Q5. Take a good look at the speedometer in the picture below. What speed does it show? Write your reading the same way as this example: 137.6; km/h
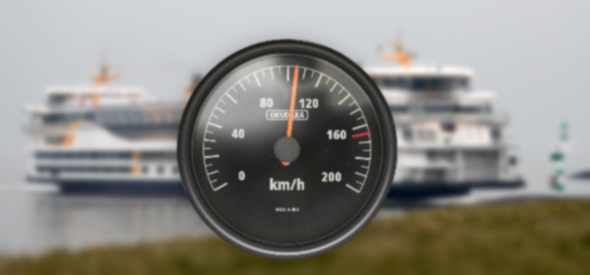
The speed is 105; km/h
